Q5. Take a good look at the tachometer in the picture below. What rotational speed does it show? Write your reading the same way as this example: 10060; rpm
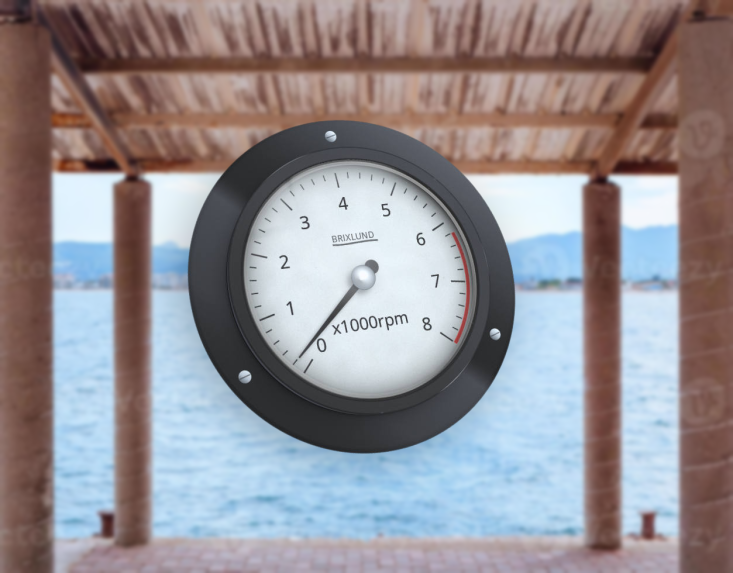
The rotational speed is 200; rpm
